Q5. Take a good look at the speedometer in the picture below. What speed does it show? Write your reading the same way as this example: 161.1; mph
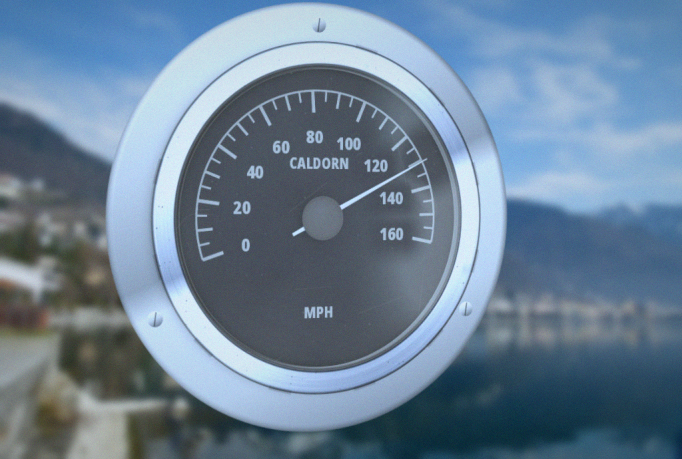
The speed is 130; mph
